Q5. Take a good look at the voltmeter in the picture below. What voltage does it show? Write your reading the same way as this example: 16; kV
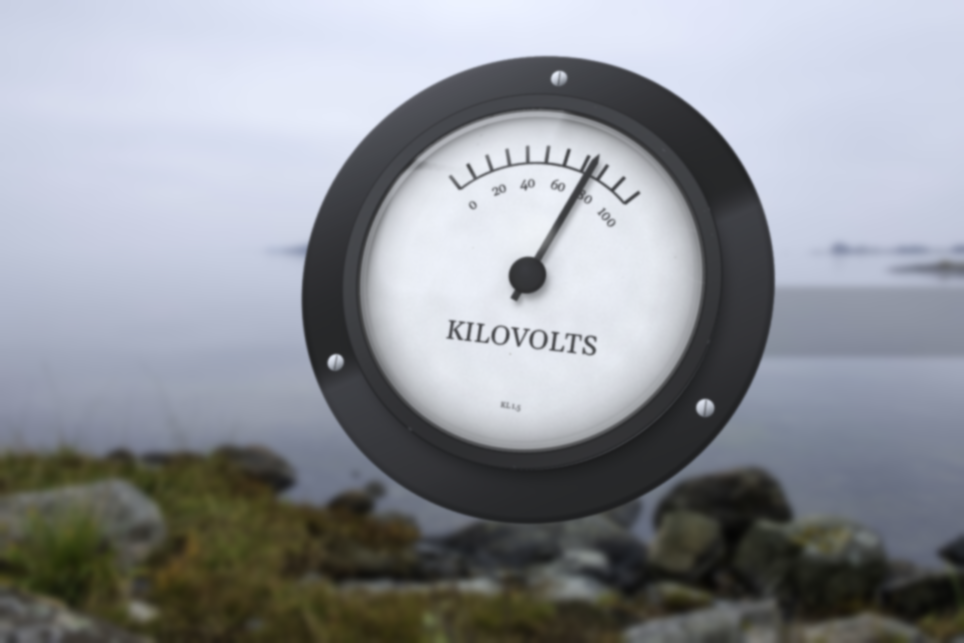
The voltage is 75; kV
